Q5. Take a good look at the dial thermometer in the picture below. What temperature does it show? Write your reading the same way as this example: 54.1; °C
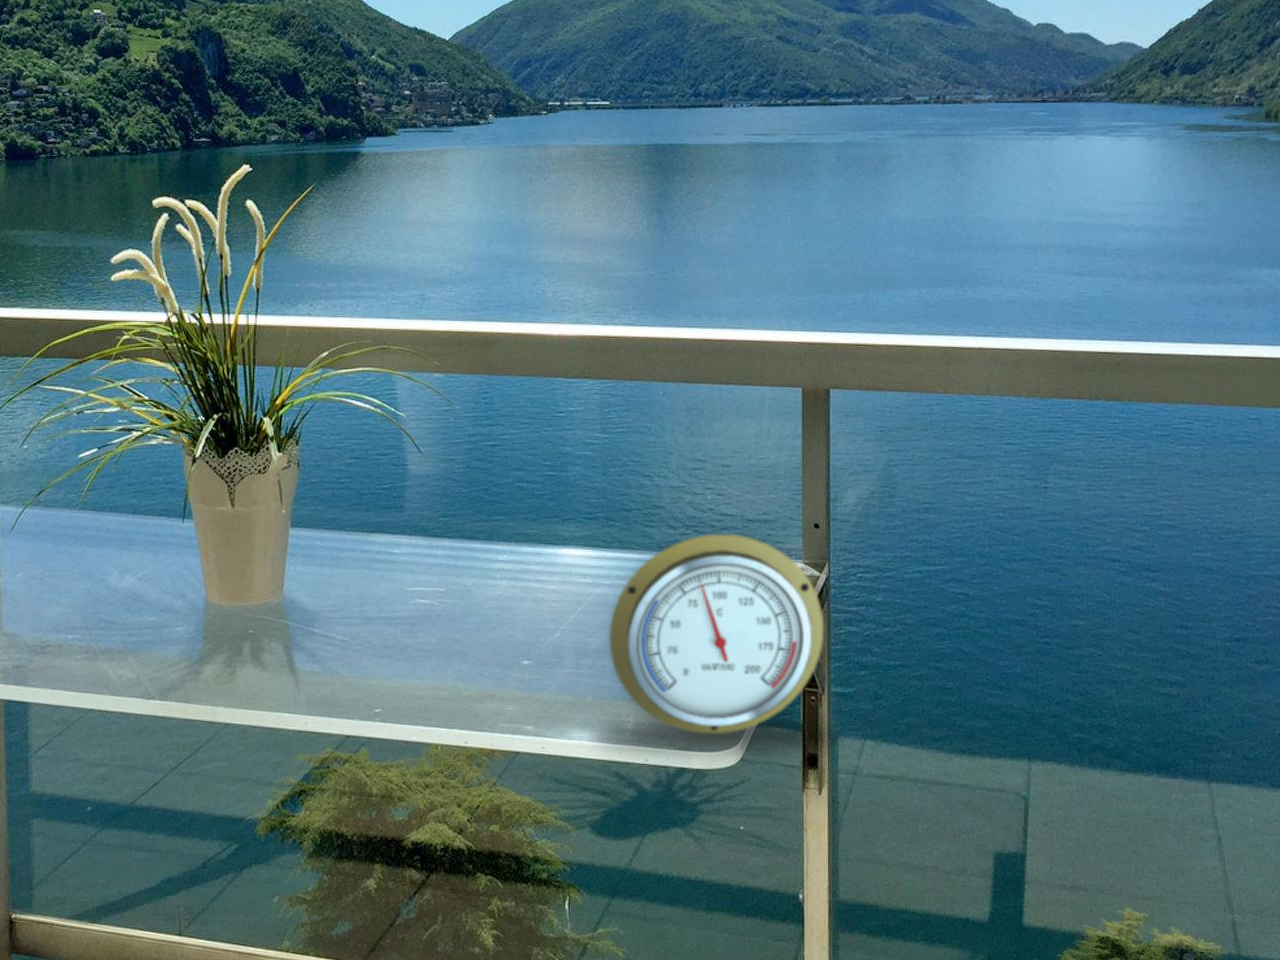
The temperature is 87.5; °C
